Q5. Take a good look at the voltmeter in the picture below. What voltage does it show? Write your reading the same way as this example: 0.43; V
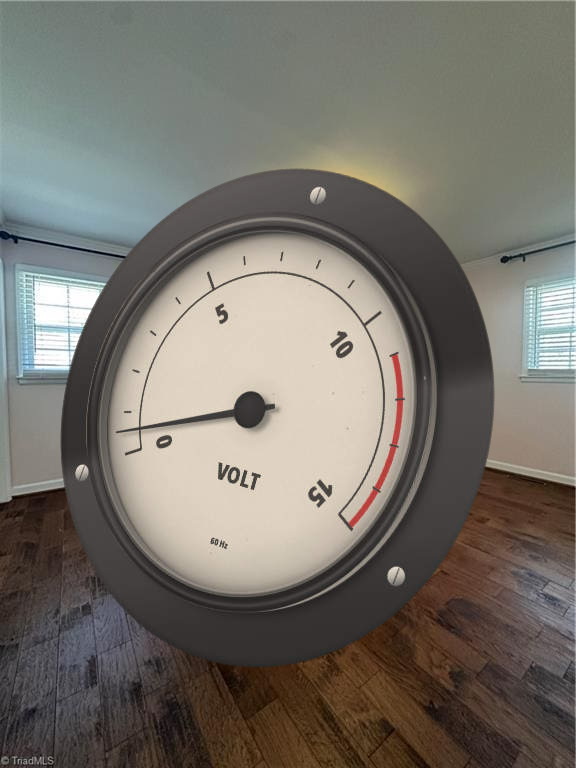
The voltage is 0.5; V
